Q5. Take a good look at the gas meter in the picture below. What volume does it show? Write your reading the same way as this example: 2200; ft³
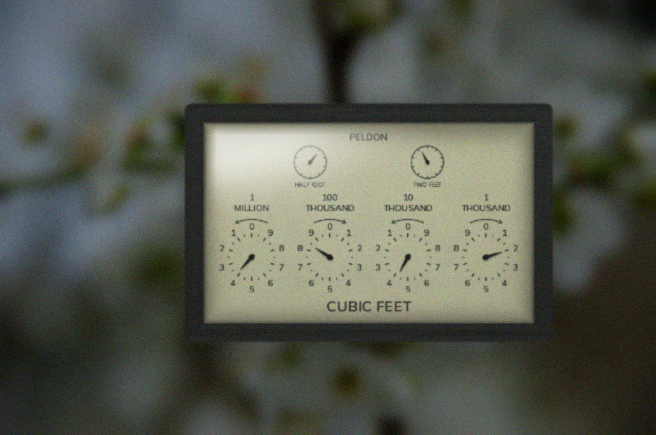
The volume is 384200; ft³
